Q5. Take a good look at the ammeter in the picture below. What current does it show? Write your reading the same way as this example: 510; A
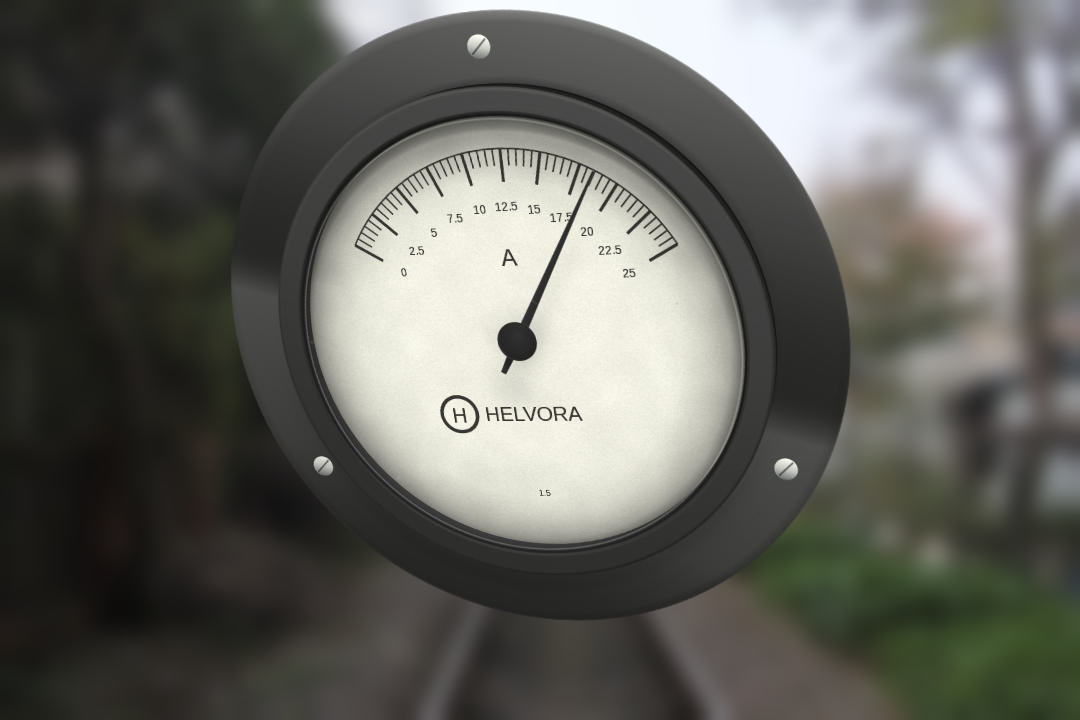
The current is 18.5; A
